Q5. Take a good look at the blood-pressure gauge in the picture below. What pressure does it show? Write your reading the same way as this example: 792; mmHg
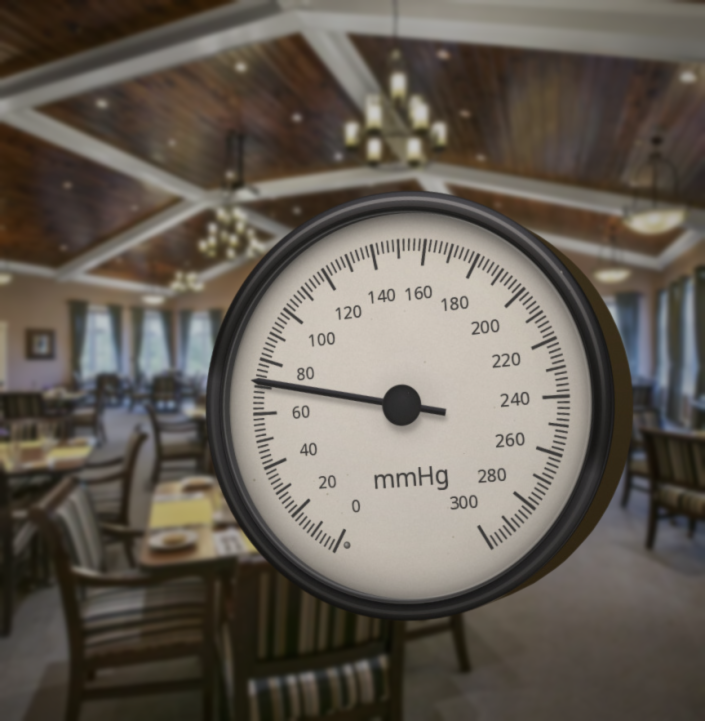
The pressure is 72; mmHg
